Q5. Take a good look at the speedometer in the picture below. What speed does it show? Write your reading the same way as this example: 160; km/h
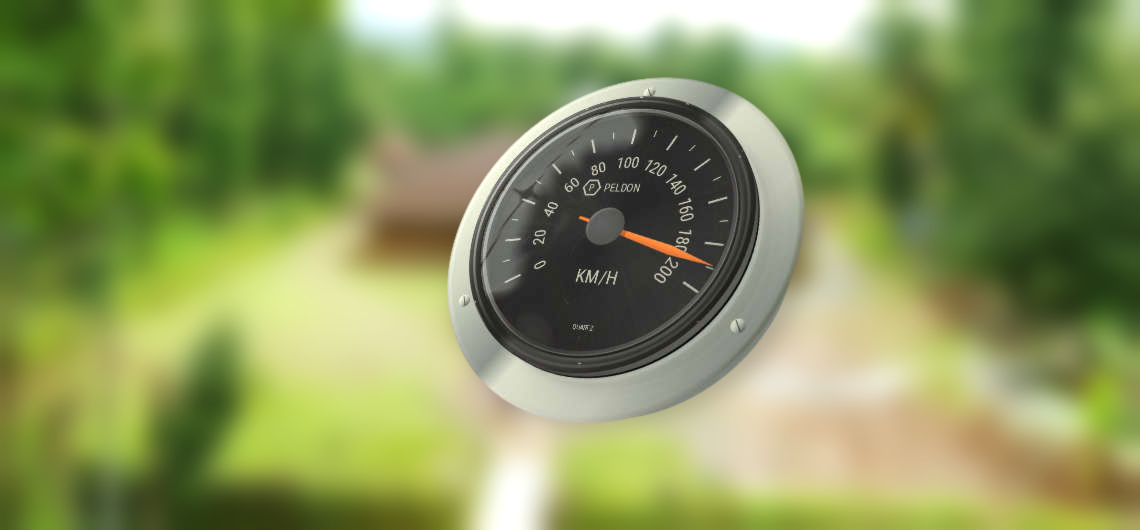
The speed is 190; km/h
